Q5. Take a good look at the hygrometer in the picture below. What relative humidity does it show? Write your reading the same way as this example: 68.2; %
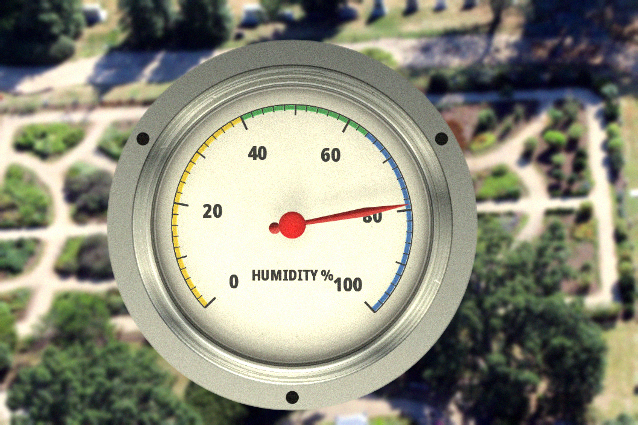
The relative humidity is 79; %
